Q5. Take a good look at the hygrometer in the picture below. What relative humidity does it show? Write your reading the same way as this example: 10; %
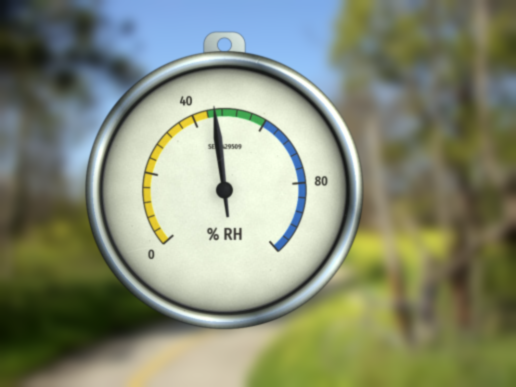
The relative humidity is 46; %
